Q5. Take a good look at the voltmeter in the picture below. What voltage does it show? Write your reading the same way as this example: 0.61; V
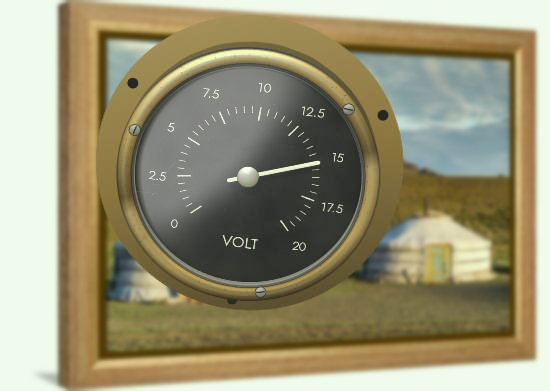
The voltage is 15; V
